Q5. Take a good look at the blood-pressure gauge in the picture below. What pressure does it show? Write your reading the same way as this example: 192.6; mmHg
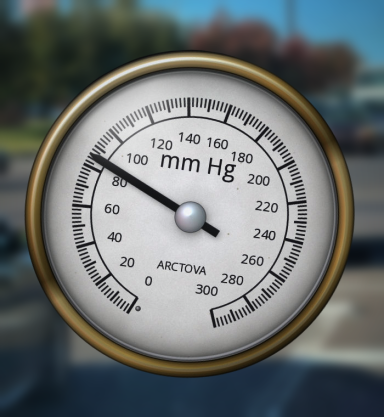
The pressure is 86; mmHg
